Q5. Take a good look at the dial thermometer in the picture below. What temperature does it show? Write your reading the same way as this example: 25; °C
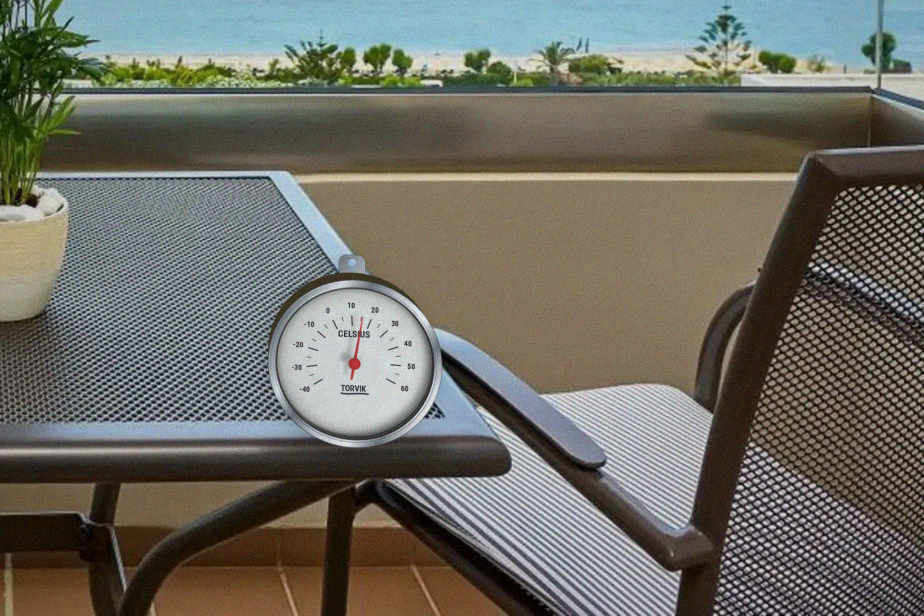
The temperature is 15; °C
